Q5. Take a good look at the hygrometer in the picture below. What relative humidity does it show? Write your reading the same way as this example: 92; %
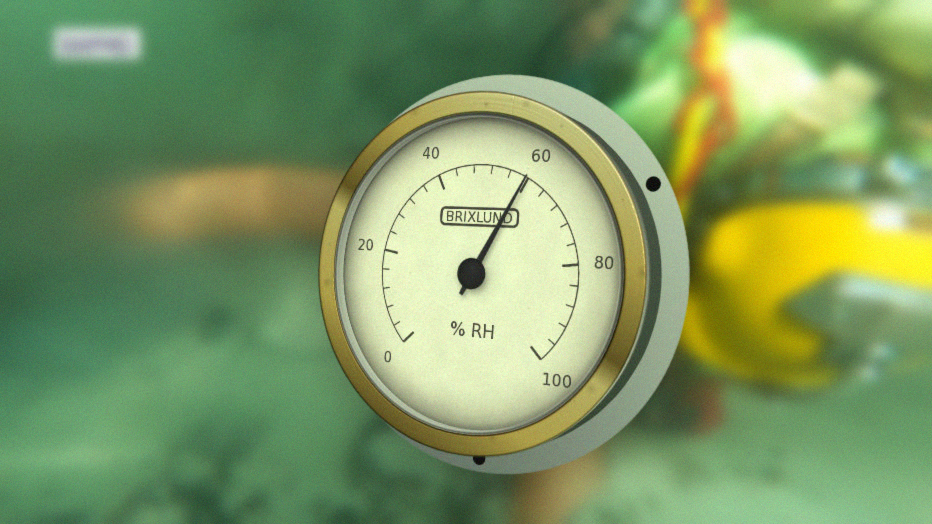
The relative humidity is 60; %
